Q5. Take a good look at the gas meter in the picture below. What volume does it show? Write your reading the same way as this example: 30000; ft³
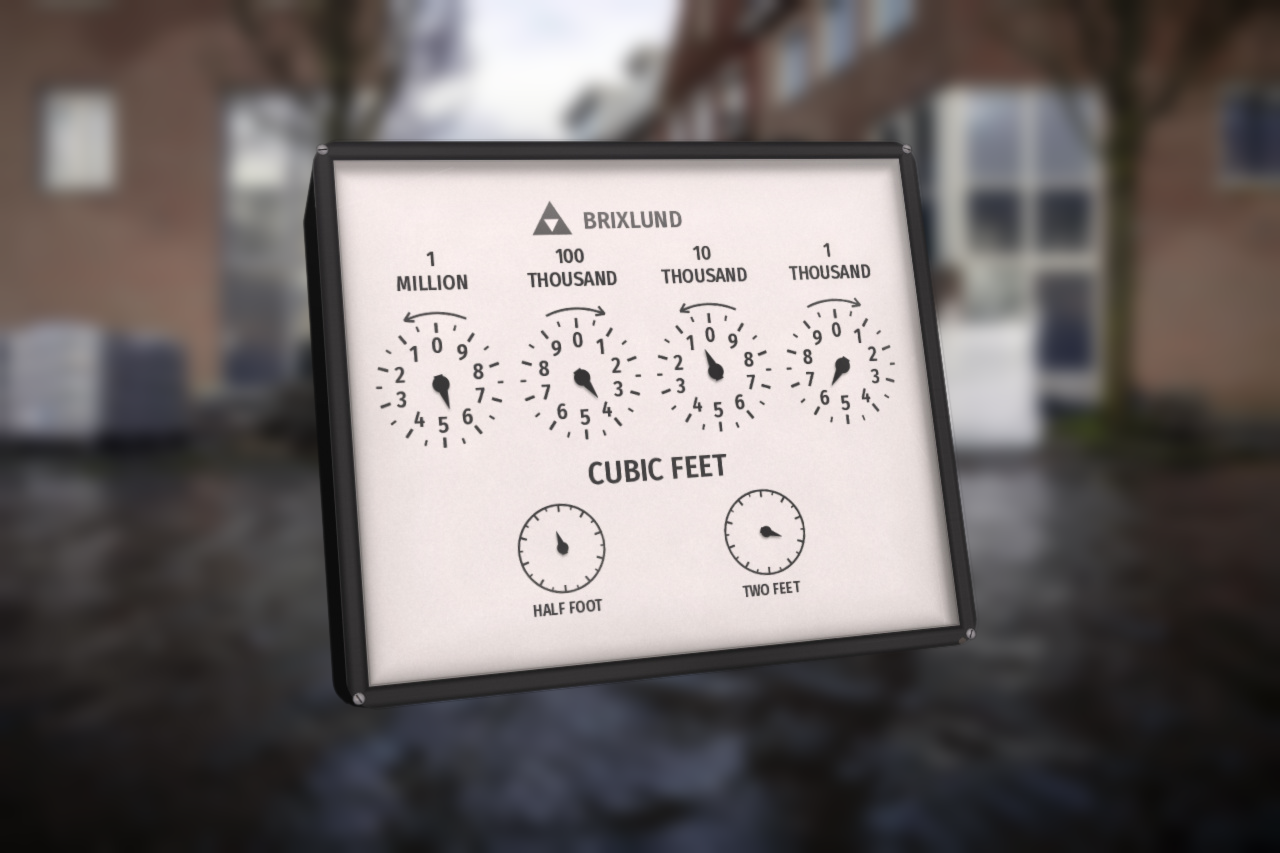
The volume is 540600; ft³
